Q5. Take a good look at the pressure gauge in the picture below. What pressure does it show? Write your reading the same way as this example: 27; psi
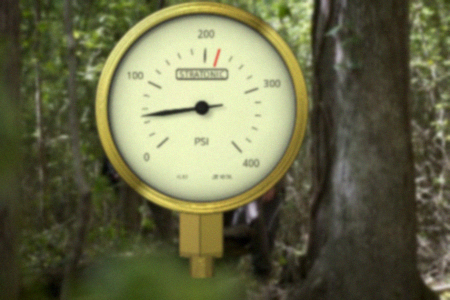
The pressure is 50; psi
